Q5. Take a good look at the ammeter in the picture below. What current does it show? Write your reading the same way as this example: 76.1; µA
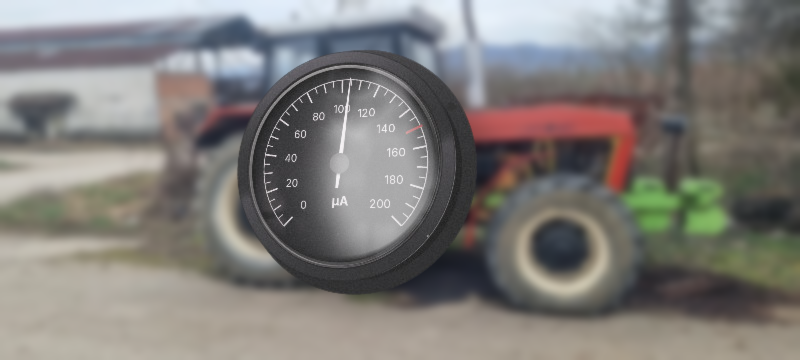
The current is 105; µA
